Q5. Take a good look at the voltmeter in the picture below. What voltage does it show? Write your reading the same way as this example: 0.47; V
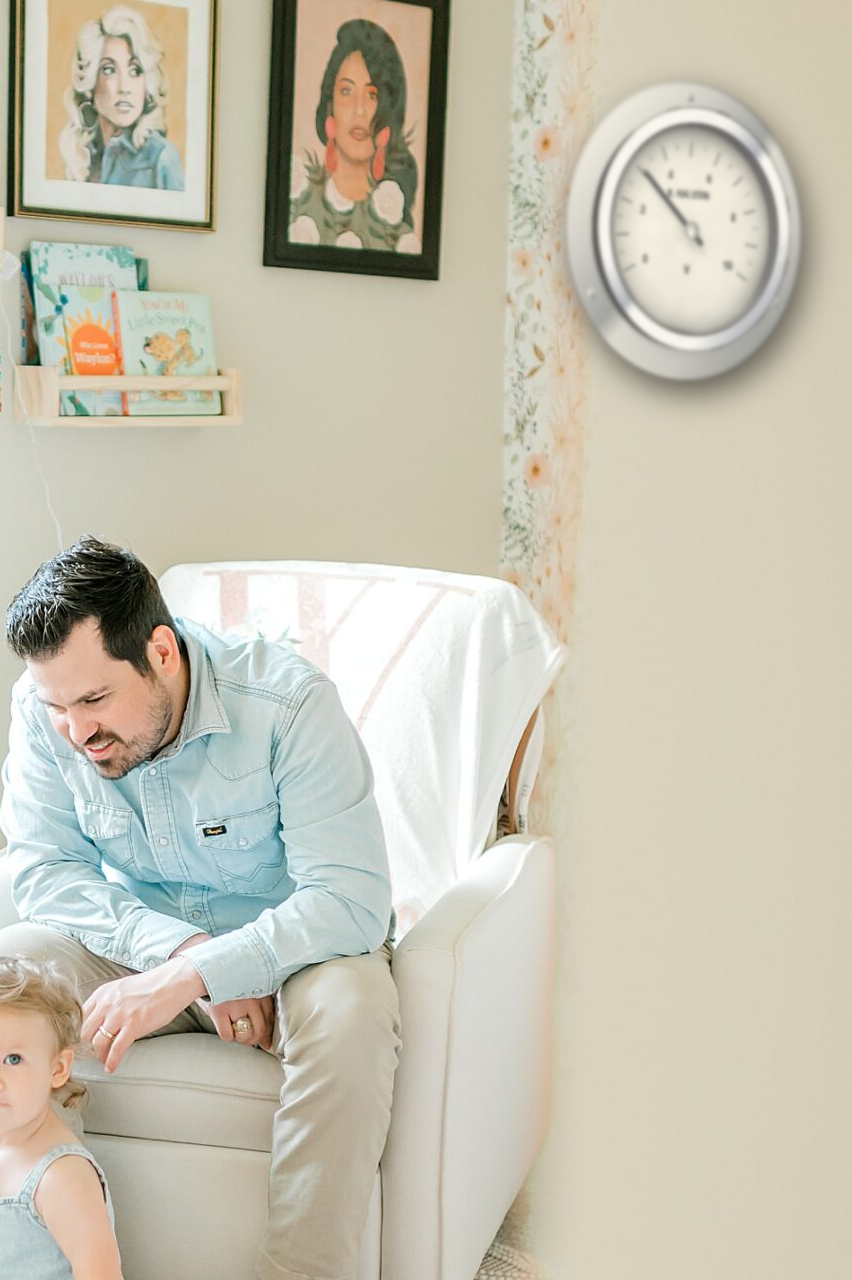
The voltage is 3; V
